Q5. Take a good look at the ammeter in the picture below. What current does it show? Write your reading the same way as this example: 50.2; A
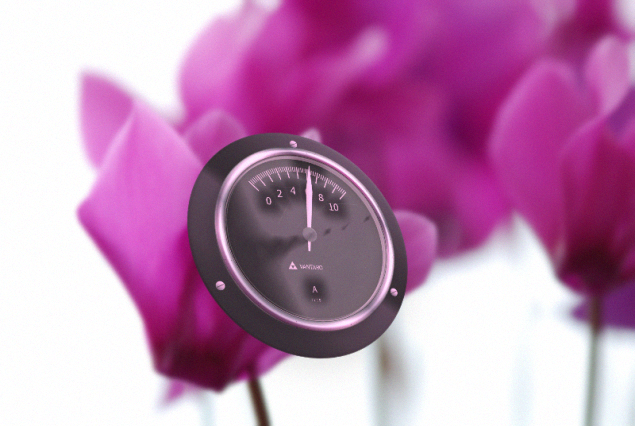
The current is 6; A
